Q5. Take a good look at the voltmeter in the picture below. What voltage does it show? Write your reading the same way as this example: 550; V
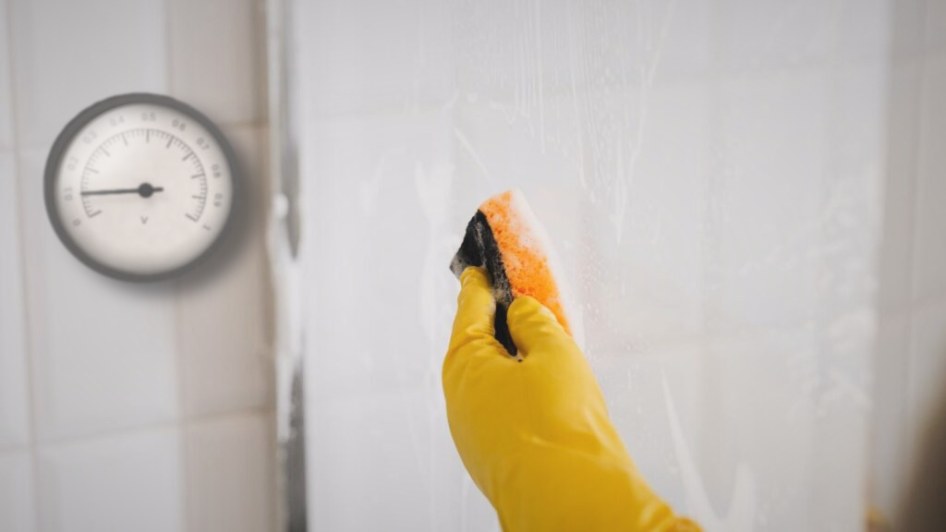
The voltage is 0.1; V
